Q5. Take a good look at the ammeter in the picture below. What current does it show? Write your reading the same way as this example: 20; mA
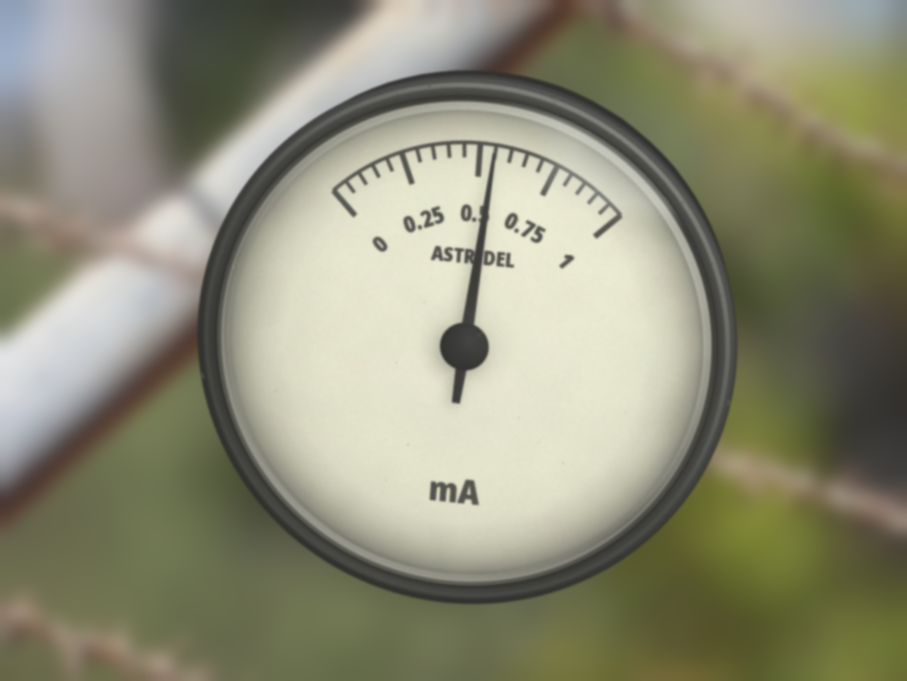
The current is 0.55; mA
